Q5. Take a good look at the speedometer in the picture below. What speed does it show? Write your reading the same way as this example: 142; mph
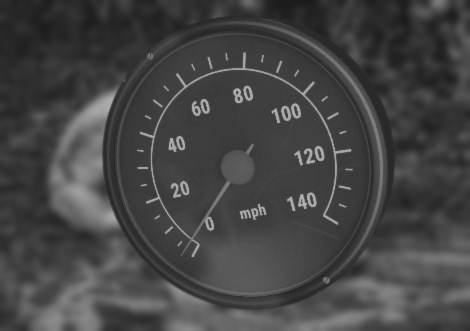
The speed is 2.5; mph
